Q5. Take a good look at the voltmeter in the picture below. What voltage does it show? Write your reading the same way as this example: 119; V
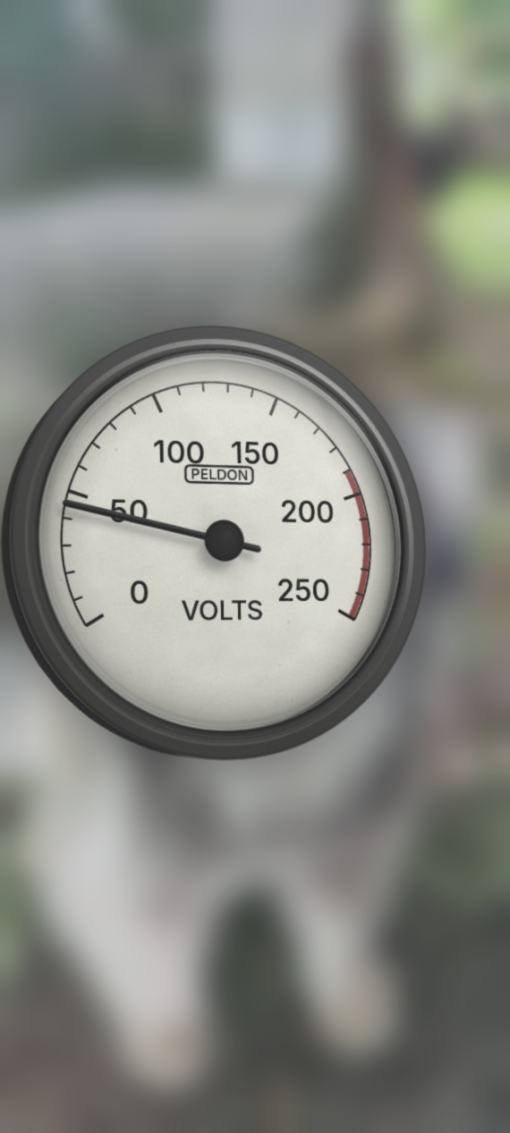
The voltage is 45; V
